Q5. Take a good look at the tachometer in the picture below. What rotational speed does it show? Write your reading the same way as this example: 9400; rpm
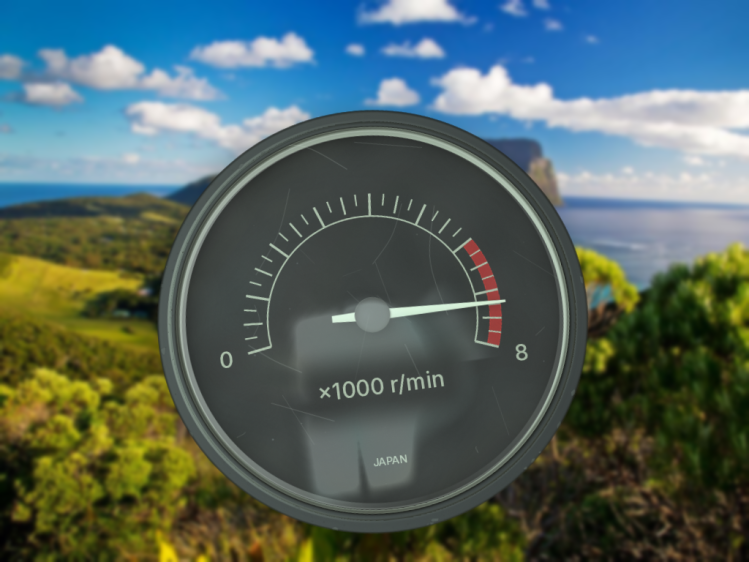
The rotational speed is 7250; rpm
